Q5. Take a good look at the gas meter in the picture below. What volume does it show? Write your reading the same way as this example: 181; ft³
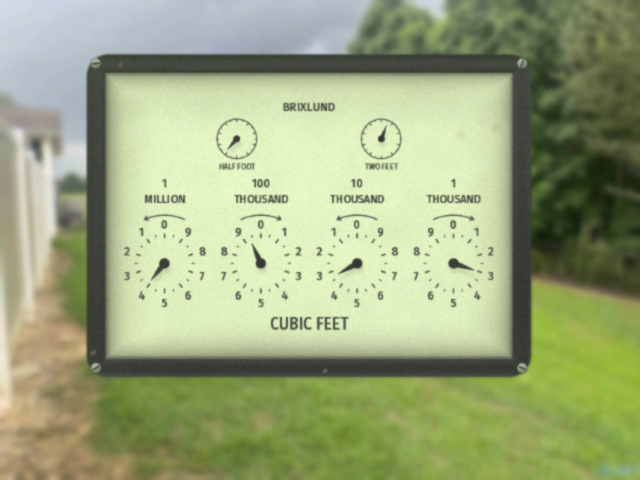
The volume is 393300; ft³
